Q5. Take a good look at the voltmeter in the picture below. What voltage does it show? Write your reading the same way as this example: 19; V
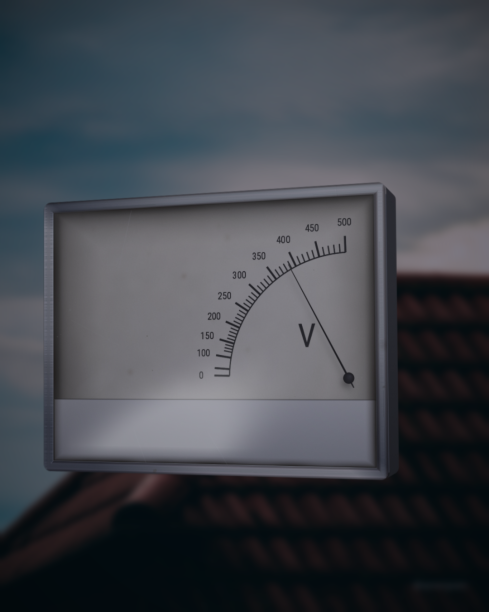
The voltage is 390; V
